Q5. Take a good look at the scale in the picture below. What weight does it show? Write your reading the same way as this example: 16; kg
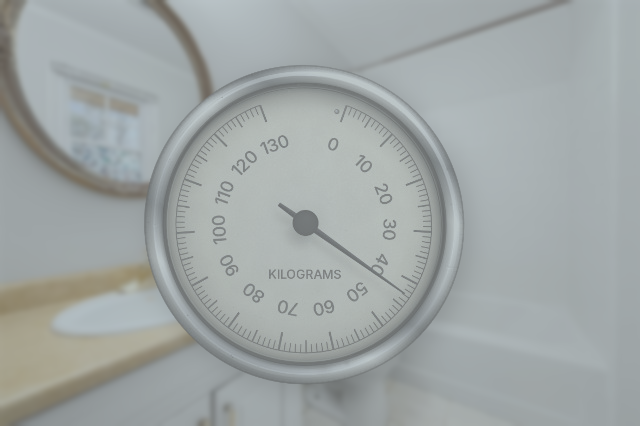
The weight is 43; kg
